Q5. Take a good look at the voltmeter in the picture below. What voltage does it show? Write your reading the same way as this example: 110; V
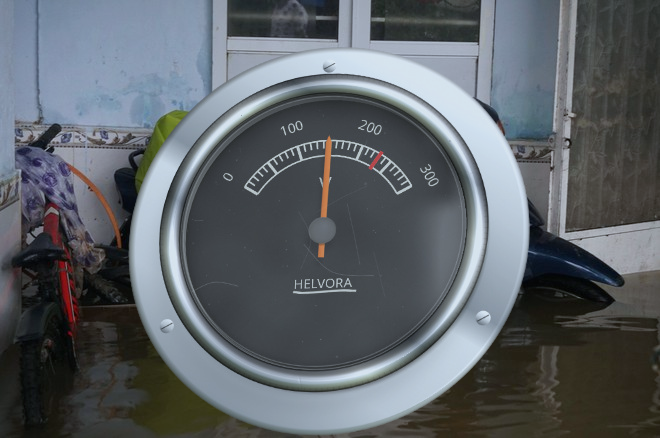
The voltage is 150; V
